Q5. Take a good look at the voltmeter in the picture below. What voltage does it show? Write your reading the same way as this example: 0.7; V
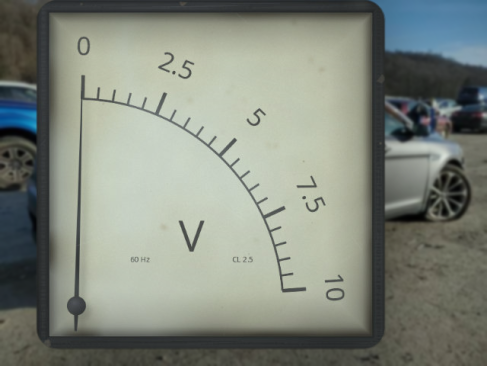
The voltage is 0; V
